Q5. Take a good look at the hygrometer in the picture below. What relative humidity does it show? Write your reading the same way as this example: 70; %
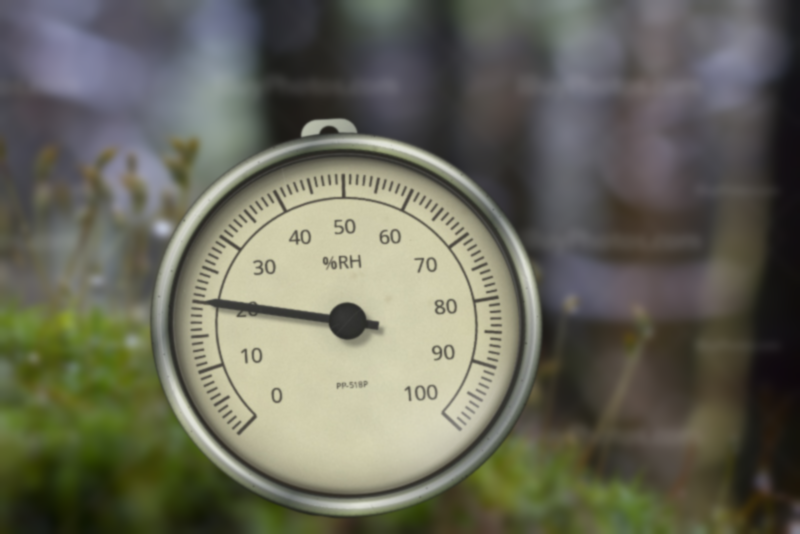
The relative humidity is 20; %
